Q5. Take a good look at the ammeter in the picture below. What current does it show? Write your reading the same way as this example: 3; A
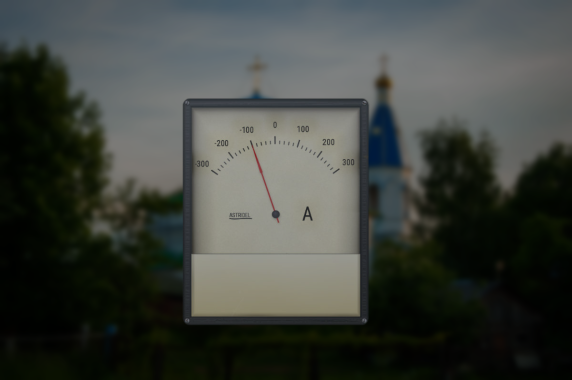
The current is -100; A
